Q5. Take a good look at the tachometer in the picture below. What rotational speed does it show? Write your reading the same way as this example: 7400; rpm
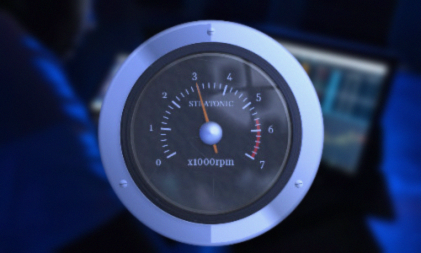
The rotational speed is 3000; rpm
